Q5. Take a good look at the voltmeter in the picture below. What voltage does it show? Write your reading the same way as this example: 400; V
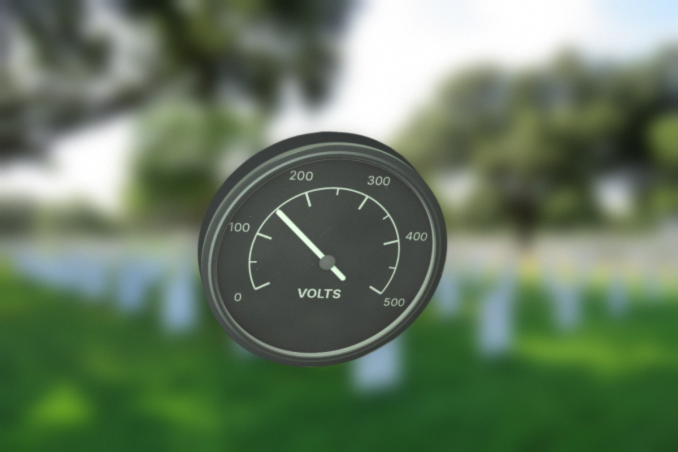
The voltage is 150; V
